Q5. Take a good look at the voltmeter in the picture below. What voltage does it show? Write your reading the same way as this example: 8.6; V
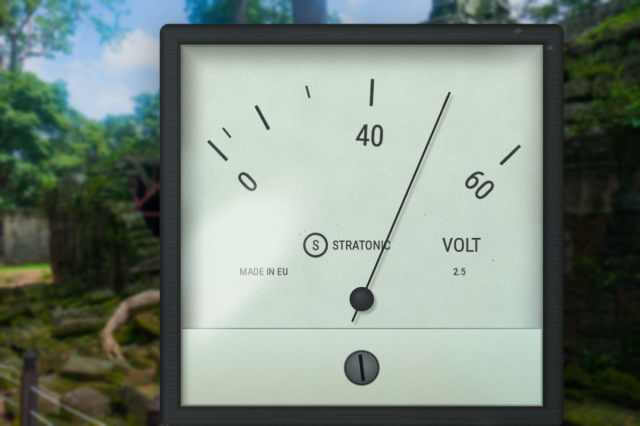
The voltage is 50; V
